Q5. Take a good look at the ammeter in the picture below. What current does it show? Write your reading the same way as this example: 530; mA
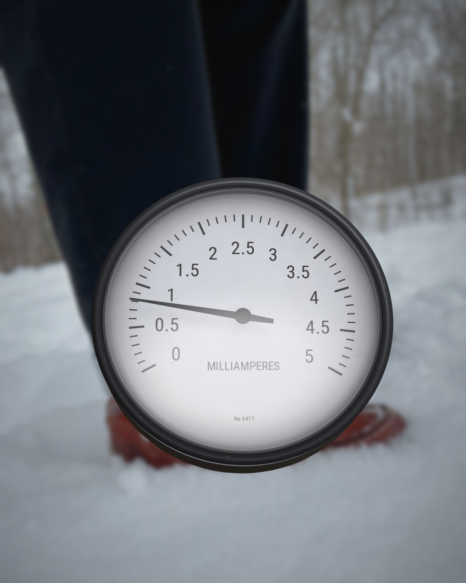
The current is 0.8; mA
